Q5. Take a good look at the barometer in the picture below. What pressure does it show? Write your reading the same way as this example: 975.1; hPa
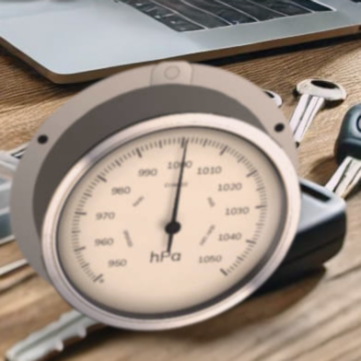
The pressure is 1000; hPa
